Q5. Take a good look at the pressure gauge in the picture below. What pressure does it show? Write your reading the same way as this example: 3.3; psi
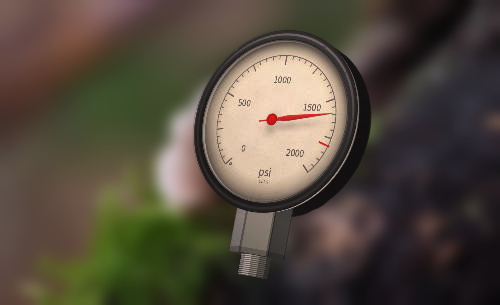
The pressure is 1600; psi
